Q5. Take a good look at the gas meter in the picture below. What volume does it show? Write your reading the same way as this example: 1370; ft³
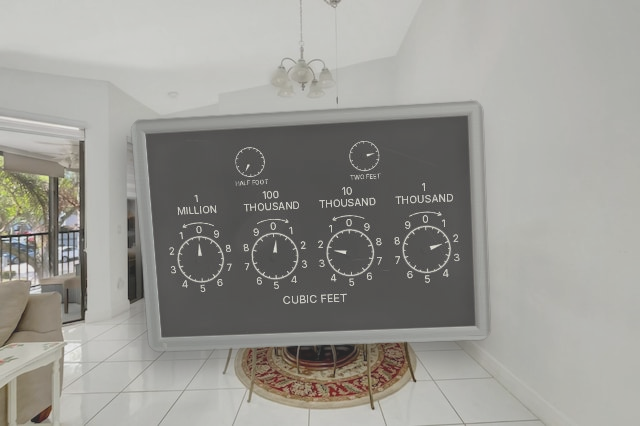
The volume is 2200; ft³
